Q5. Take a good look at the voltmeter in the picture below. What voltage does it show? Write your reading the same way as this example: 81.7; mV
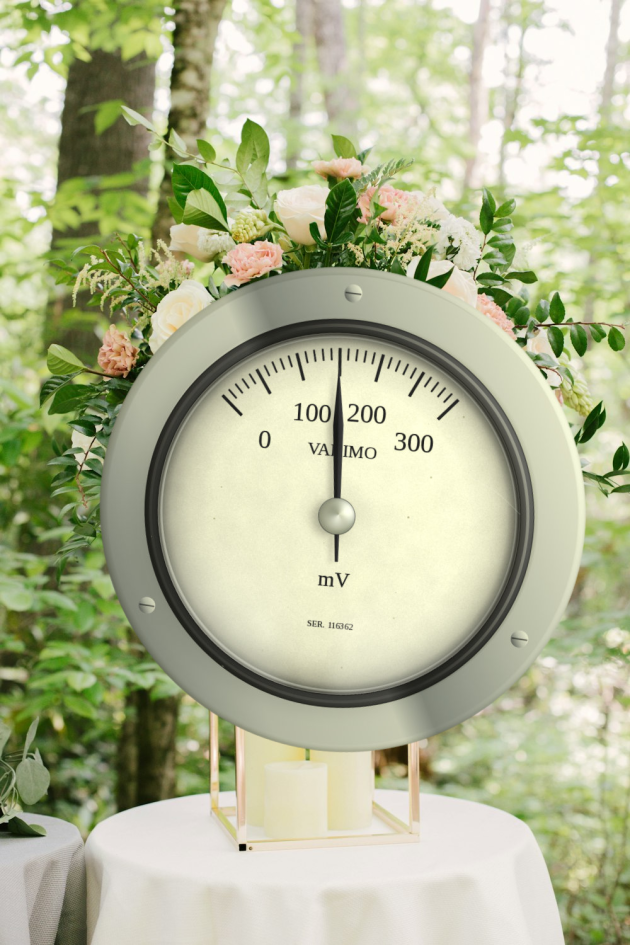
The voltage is 150; mV
